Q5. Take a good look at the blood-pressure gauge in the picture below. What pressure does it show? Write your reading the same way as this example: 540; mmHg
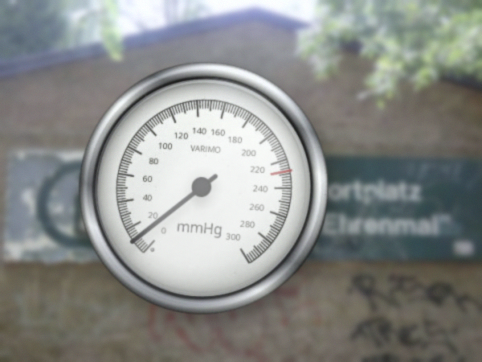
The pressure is 10; mmHg
